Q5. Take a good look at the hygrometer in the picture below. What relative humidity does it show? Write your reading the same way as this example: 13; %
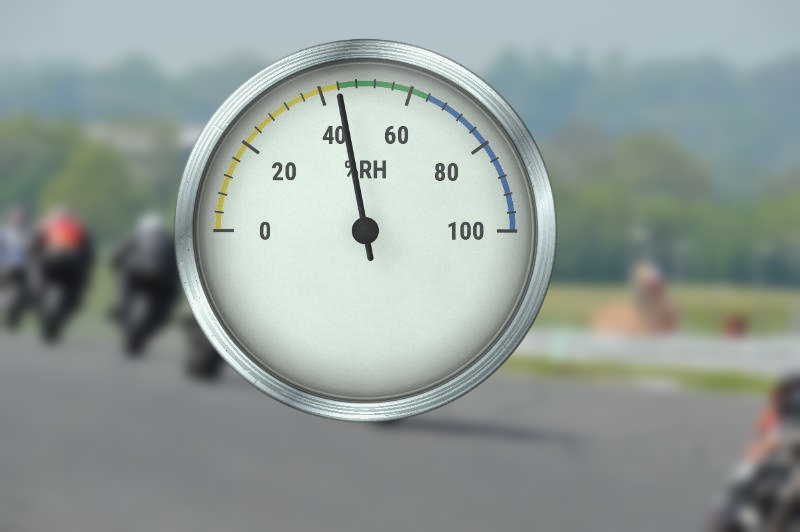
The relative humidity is 44; %
